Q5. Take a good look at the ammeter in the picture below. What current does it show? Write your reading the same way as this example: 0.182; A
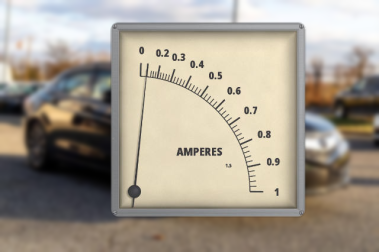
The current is 0.1; A
